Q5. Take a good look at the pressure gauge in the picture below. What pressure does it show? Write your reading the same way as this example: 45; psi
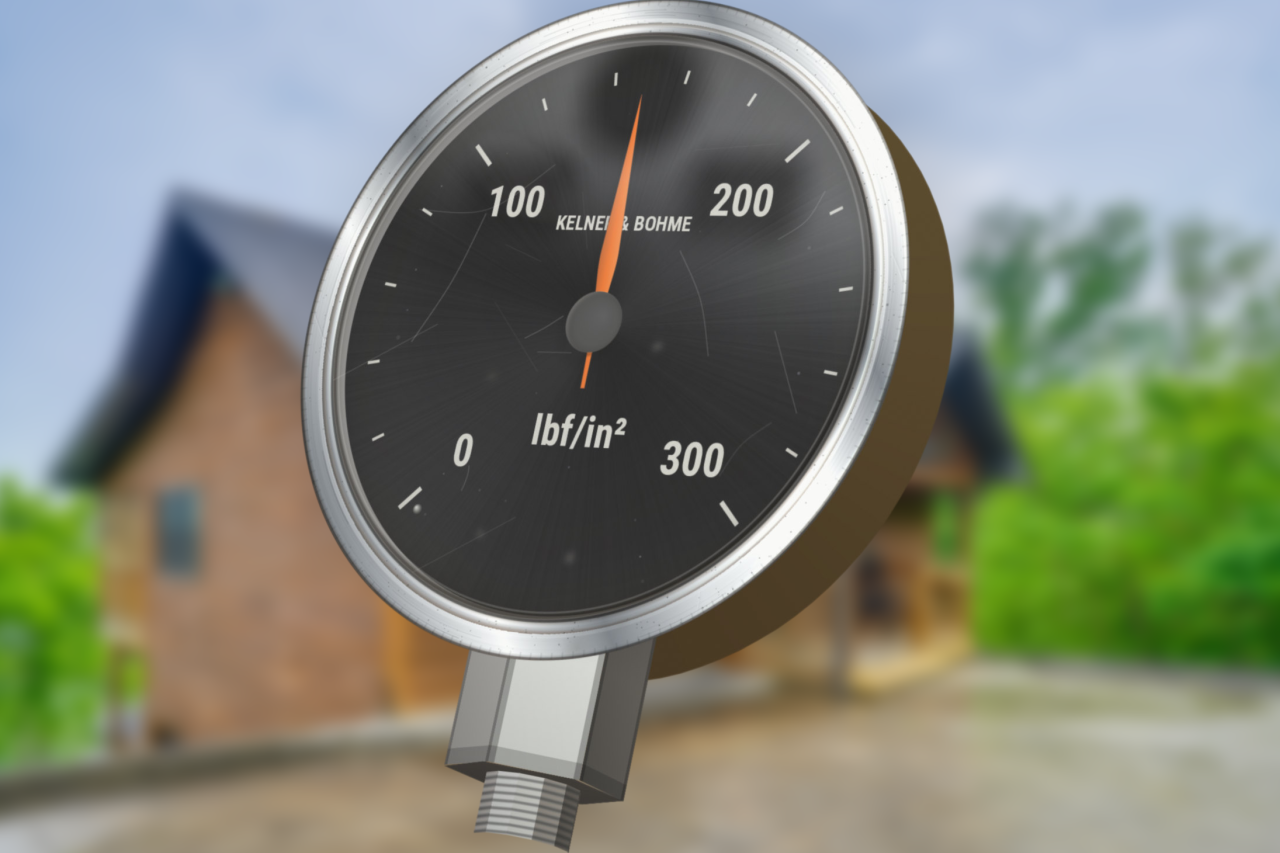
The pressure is 150; psi
